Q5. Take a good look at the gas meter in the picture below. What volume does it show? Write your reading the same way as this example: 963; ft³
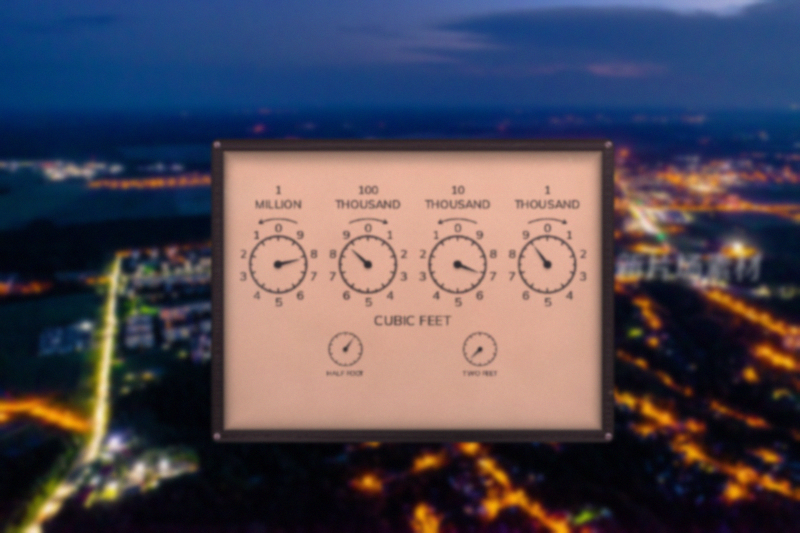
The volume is 786900; ft³
